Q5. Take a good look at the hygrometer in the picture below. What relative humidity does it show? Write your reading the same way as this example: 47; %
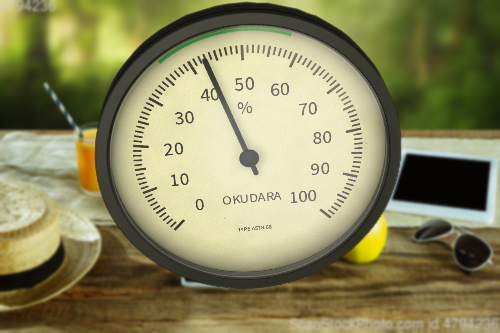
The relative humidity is 43; %
